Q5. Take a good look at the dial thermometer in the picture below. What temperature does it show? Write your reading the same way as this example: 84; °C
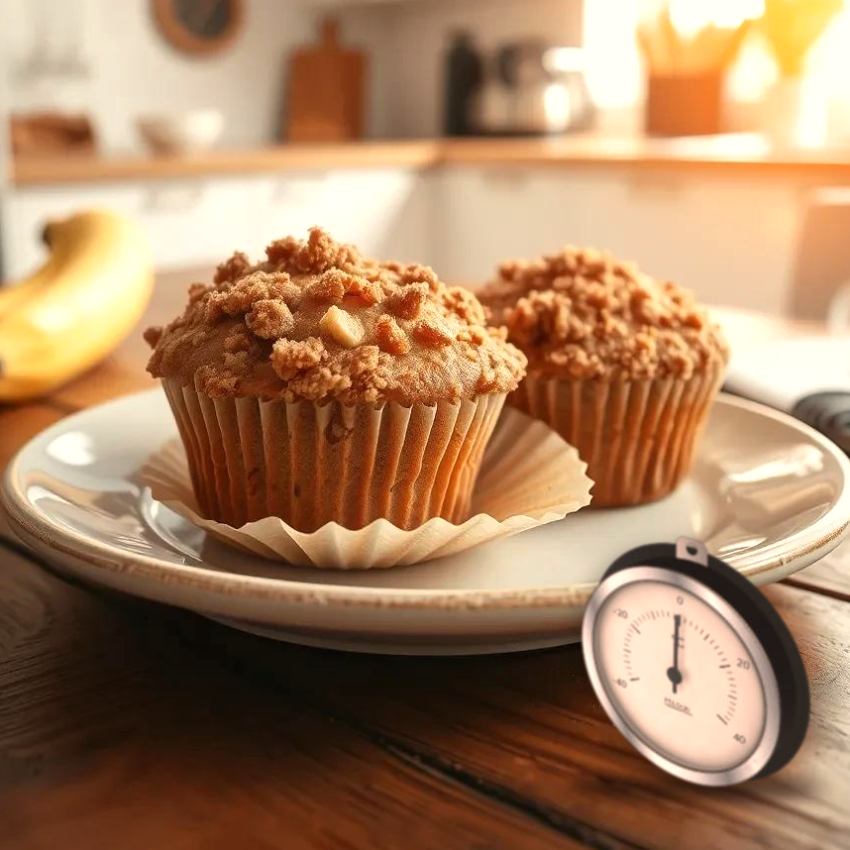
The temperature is 0; °C
